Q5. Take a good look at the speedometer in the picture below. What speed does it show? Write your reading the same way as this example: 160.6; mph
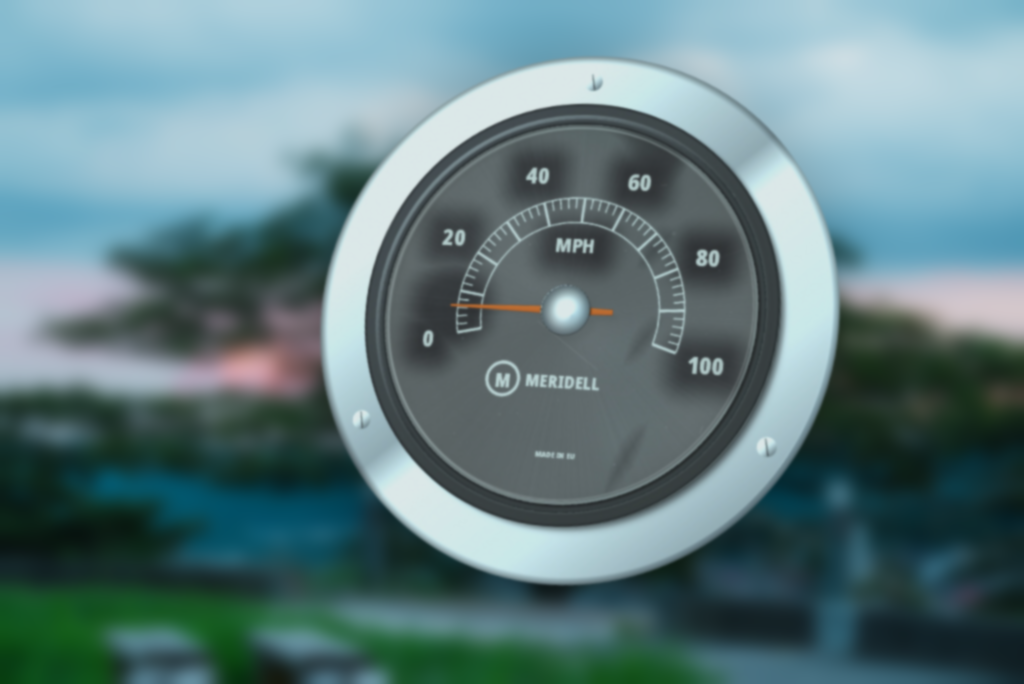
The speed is 6; mph
